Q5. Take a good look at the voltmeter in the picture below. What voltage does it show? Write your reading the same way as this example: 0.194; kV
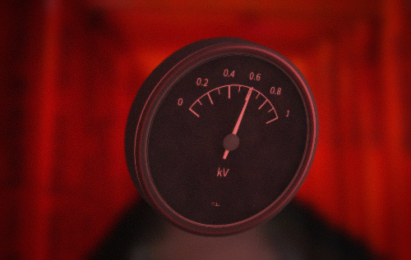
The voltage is 0.6; kV
